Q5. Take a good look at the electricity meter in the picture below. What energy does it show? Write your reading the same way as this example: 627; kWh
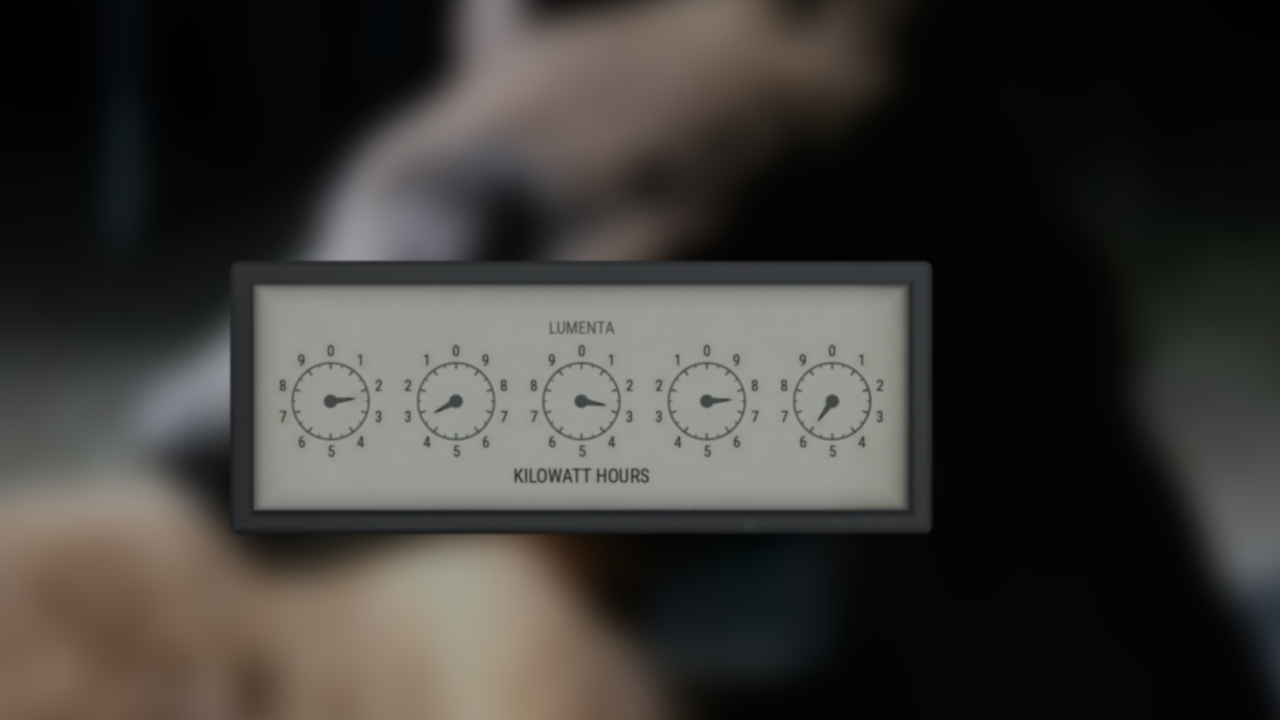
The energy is 23276; kWh
